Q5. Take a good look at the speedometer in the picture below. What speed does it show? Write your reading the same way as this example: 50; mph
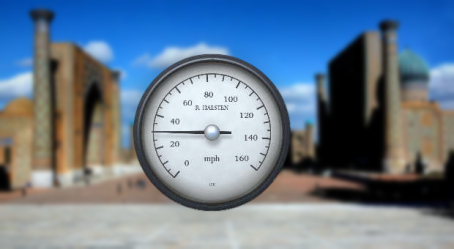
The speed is 30; mph
